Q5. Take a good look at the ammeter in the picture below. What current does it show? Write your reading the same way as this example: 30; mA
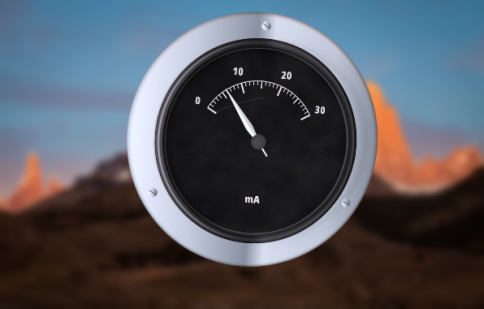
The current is 6; mA
